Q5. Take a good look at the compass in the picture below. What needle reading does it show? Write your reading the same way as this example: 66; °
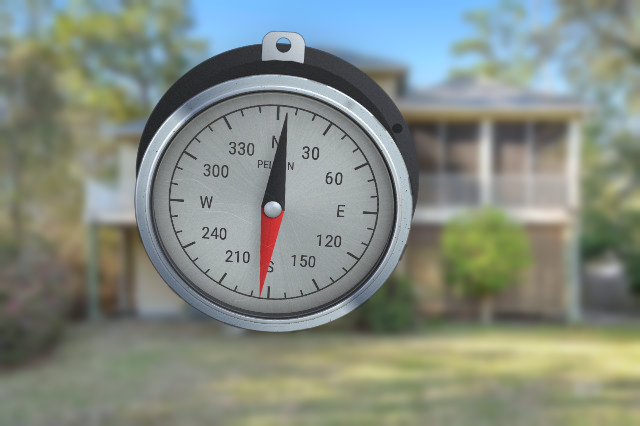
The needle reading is 185; °
